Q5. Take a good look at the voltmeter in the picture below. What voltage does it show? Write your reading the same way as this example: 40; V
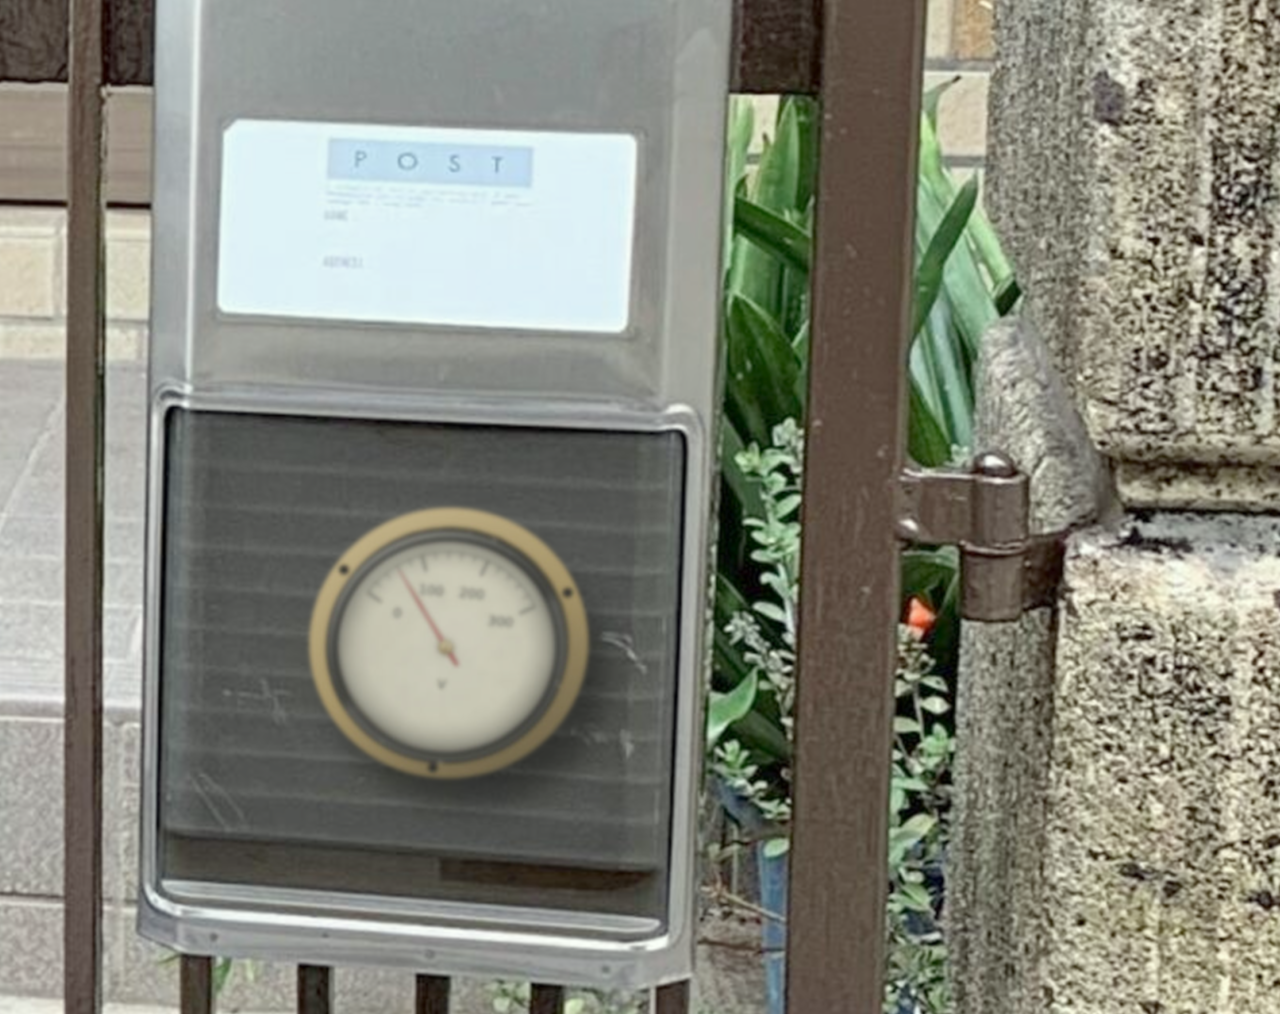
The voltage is 60; V
